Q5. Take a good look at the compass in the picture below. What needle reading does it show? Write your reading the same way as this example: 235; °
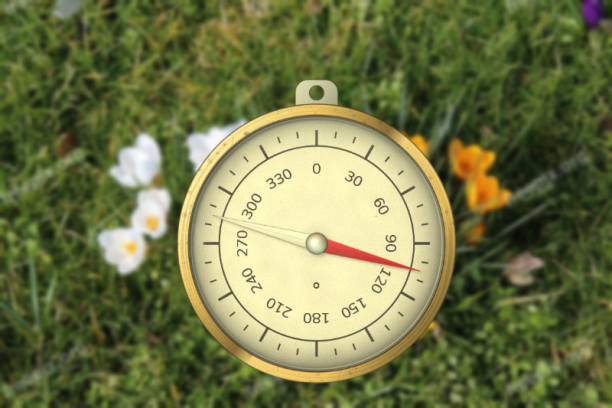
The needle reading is 105; °
